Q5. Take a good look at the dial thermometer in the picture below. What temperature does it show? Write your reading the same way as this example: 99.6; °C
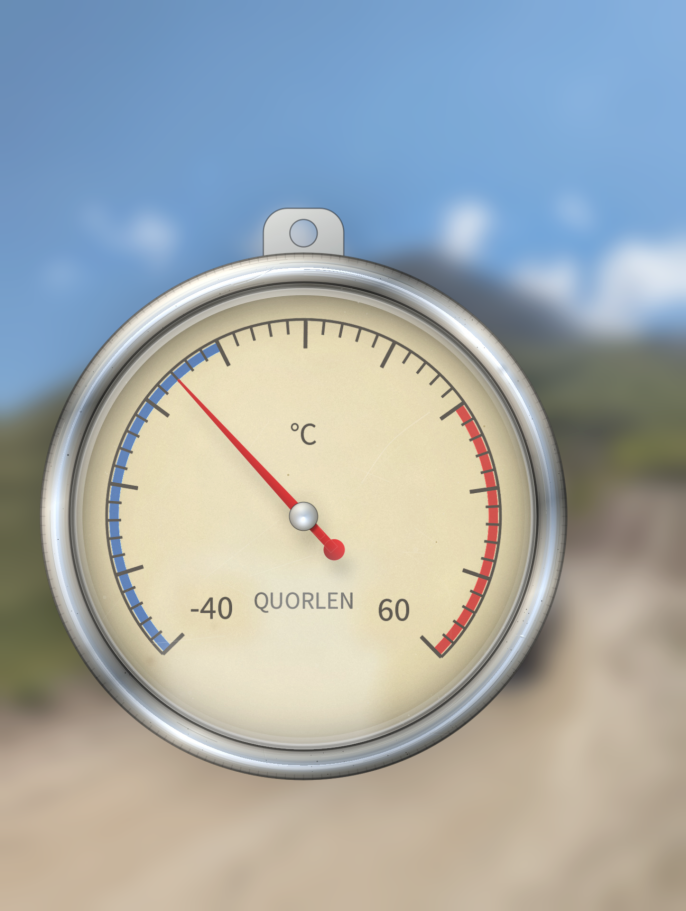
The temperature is -6; °C
